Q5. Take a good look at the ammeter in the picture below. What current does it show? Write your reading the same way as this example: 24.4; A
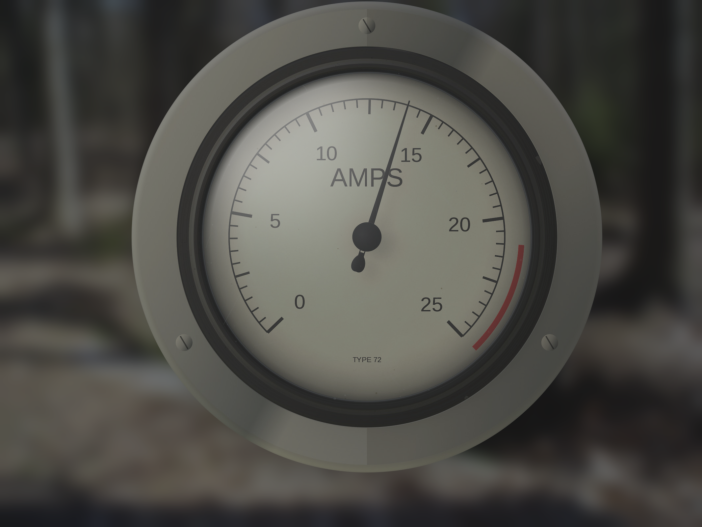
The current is 14; A
